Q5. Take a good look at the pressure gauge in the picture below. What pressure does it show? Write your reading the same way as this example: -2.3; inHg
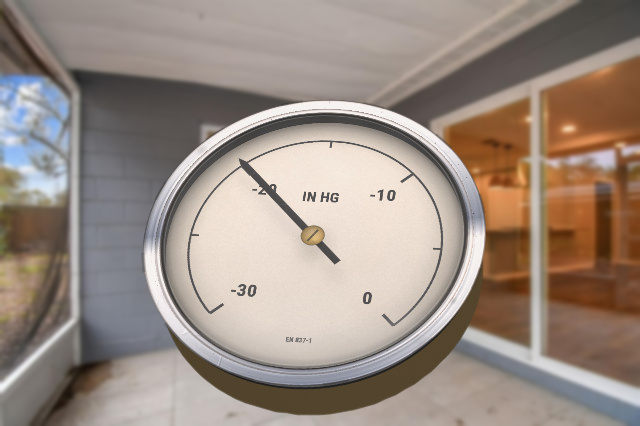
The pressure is -20; inHg
